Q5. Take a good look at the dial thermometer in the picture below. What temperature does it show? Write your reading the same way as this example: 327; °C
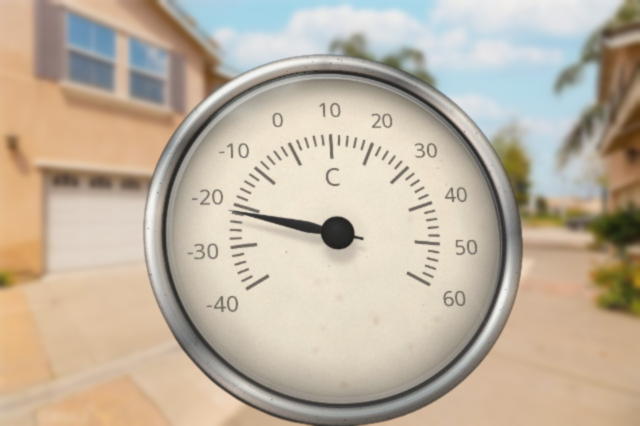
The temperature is -22; °C
